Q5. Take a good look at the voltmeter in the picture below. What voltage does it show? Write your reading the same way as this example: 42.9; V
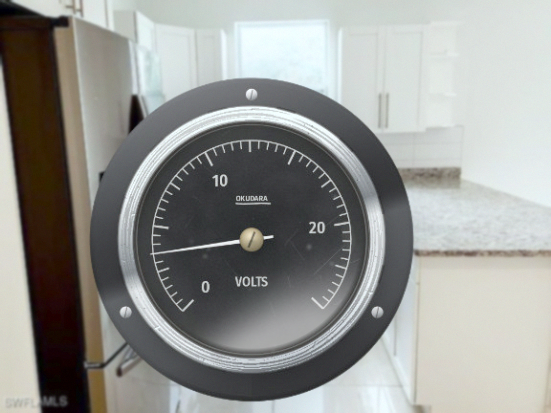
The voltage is 3.5; V
